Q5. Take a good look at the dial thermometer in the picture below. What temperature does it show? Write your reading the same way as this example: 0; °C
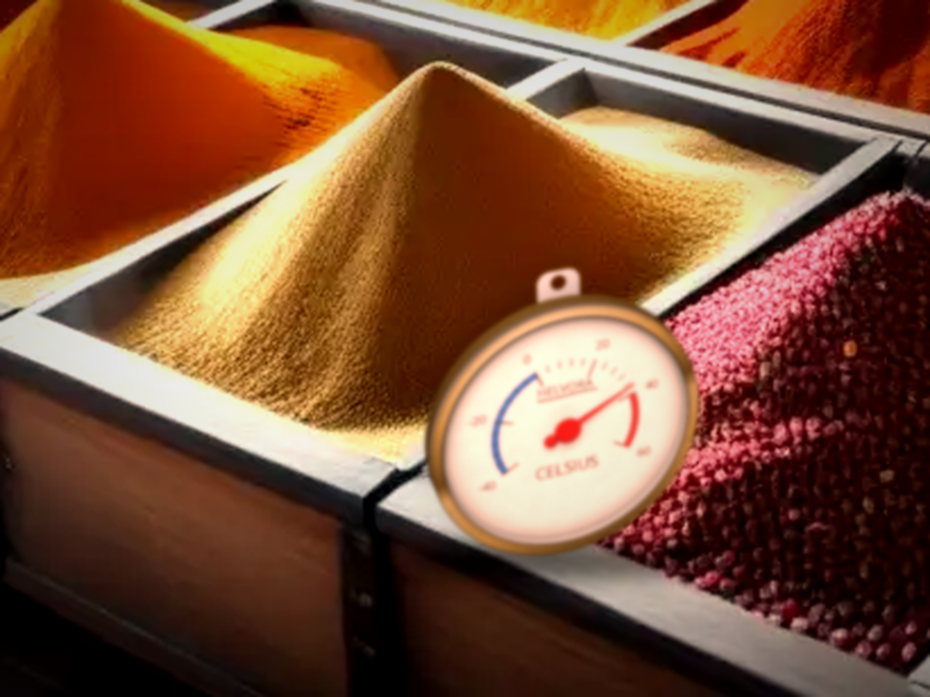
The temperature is 36; °C
